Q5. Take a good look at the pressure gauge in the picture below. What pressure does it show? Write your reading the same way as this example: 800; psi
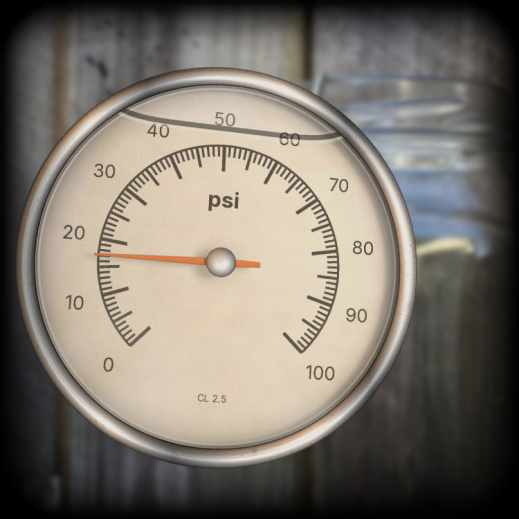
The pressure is 17; psi
